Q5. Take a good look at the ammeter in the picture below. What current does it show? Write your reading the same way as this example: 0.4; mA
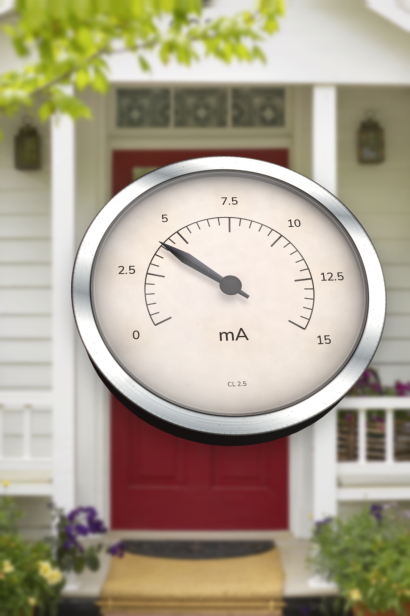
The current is 4; mA
